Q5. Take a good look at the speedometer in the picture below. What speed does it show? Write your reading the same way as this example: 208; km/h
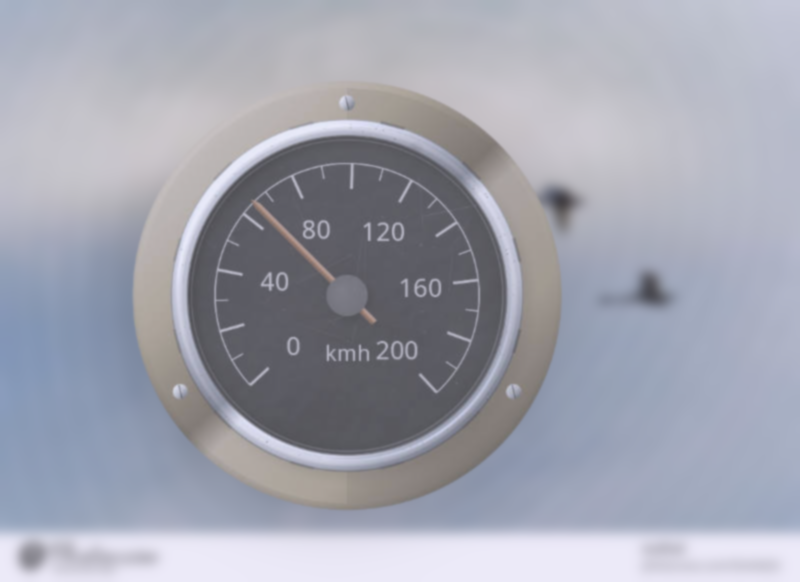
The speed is 65; km/h
